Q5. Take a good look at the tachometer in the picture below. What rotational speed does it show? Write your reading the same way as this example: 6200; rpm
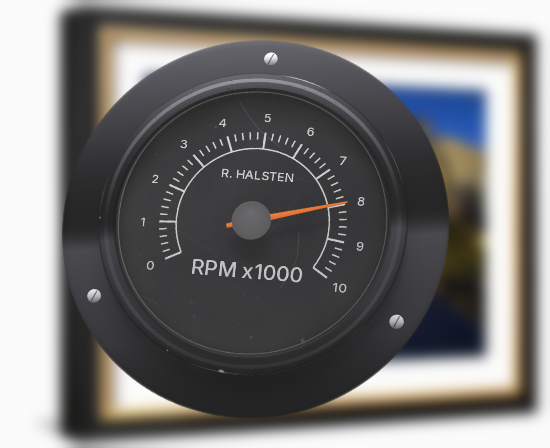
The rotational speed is 8000; rpm
